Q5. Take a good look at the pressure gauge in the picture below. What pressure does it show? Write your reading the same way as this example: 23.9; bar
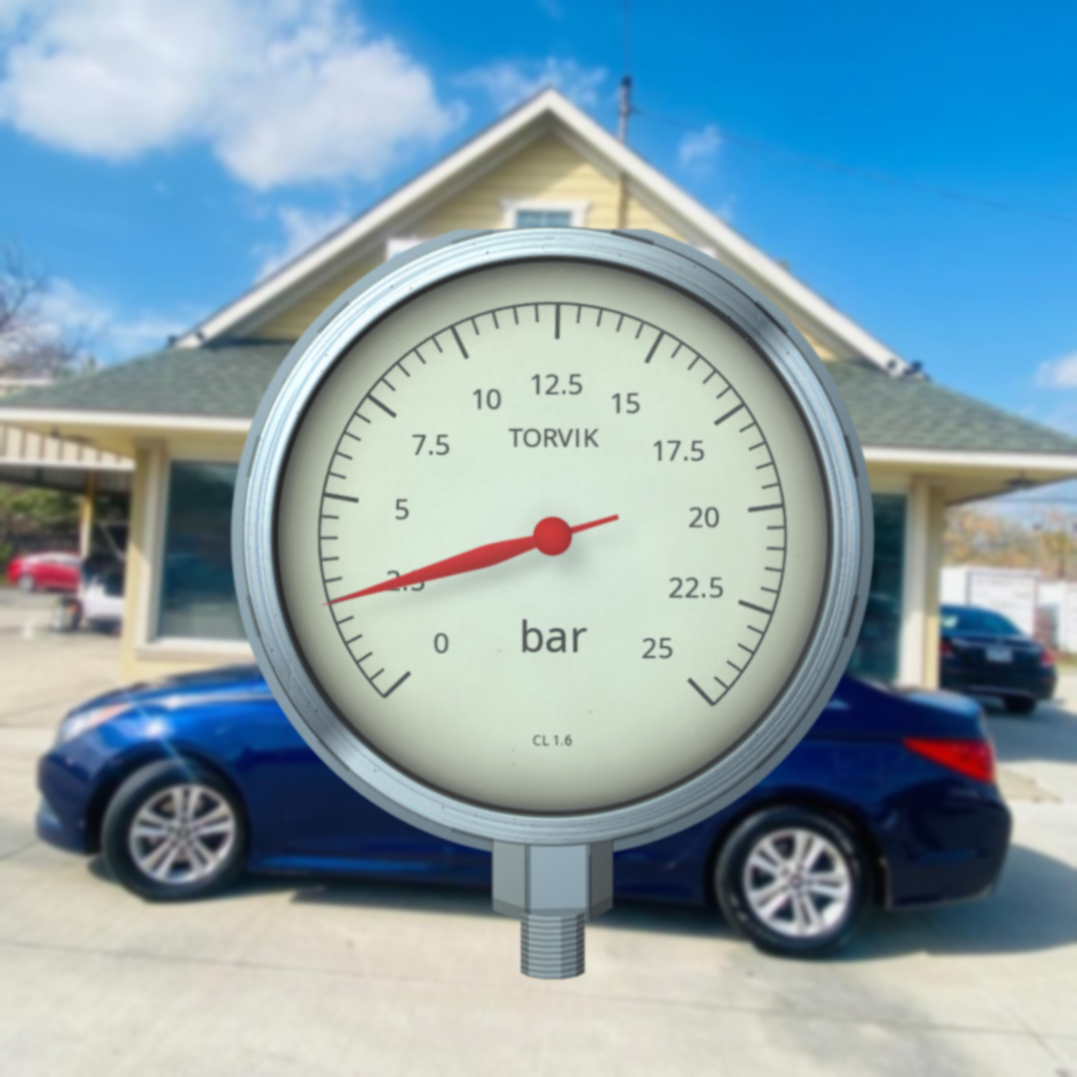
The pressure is 2.5; bar
